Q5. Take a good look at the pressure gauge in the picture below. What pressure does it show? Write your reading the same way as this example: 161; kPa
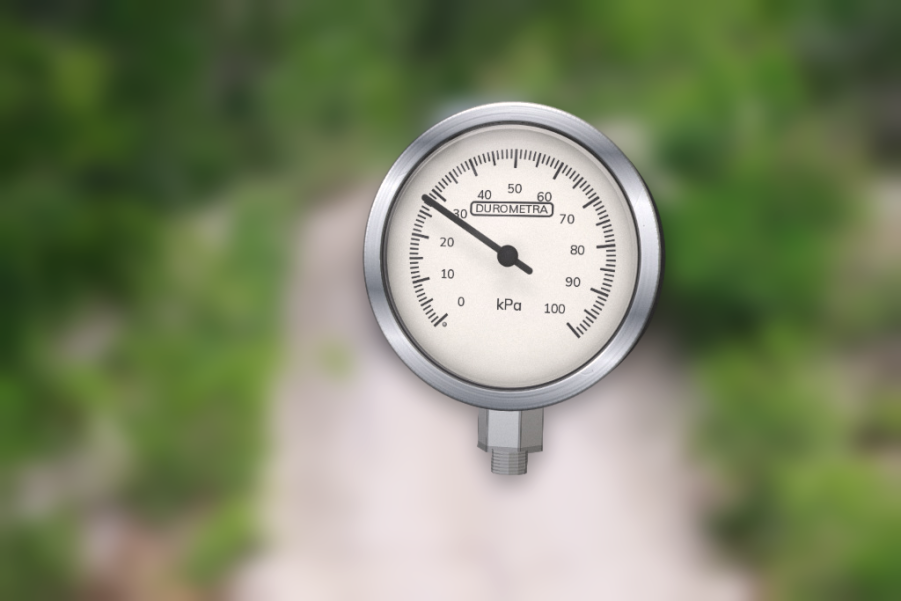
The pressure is 28; kPa
